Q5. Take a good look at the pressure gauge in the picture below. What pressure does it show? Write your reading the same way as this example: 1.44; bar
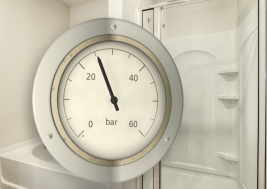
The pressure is 25; bar
